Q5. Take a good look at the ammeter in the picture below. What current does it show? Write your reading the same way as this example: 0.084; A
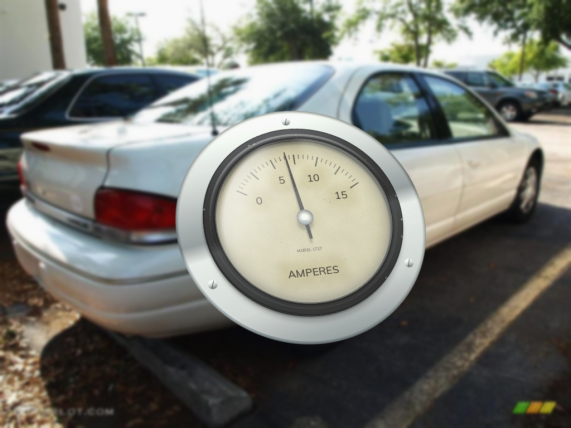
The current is 6.5; A
